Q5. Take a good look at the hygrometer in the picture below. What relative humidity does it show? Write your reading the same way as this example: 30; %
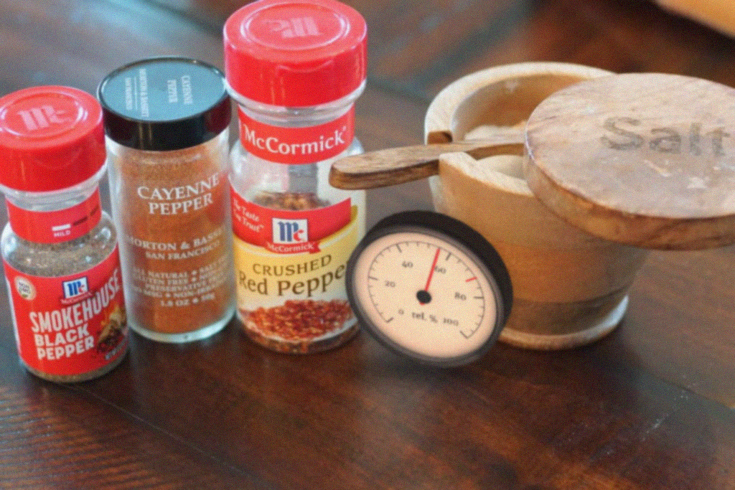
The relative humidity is 56; %
